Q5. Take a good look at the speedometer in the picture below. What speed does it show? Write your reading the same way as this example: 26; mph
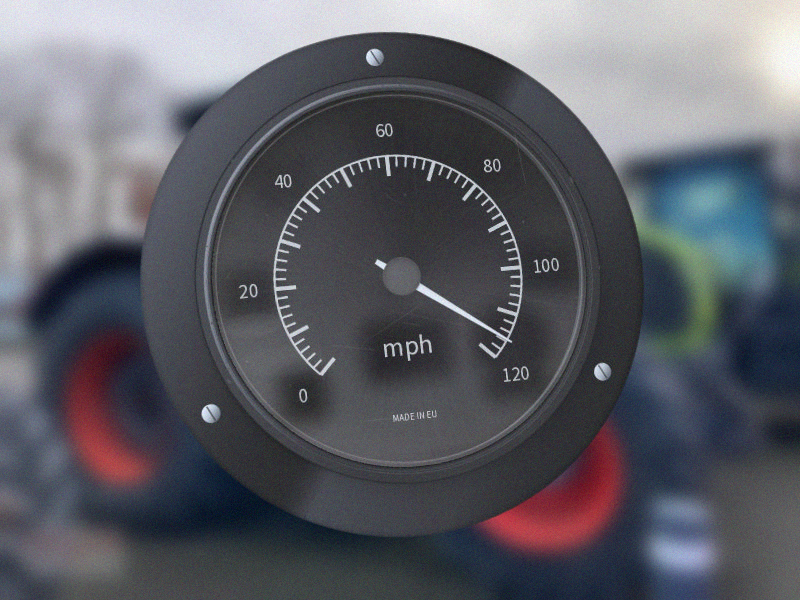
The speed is 116; mph
